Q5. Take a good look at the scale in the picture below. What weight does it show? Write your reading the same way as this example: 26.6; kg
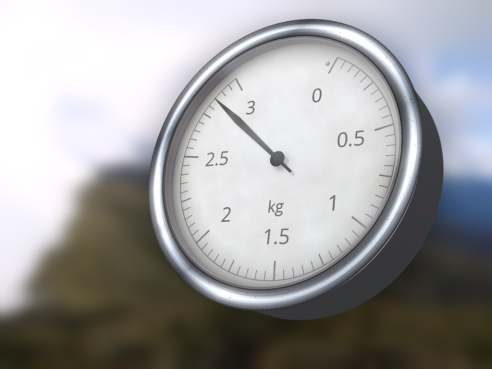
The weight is 2.85; kg
